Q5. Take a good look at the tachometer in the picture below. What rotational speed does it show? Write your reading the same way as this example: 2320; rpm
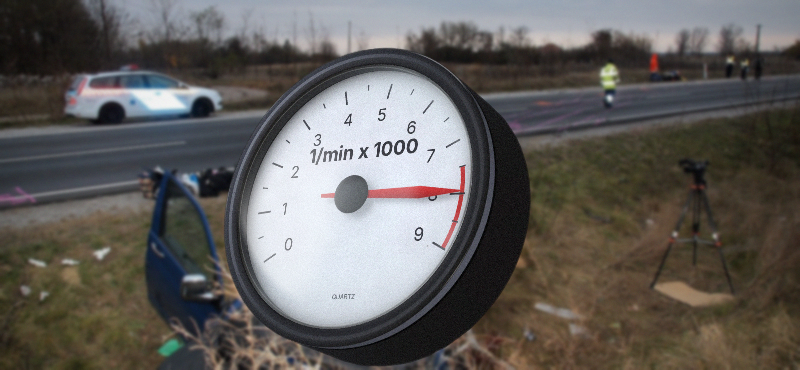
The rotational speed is 8000; rpm
